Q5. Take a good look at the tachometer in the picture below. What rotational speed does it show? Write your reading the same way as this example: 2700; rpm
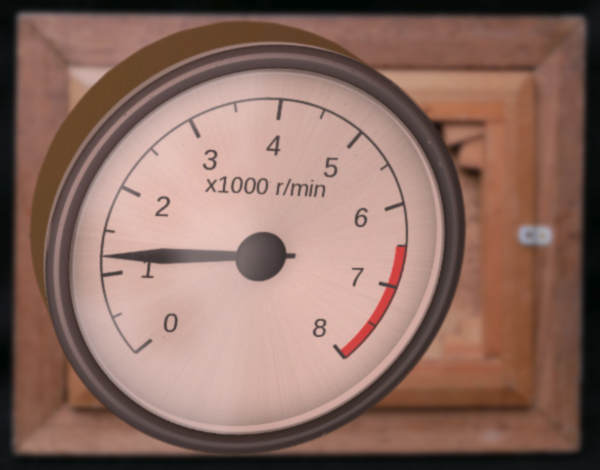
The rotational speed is 1250; rpm
